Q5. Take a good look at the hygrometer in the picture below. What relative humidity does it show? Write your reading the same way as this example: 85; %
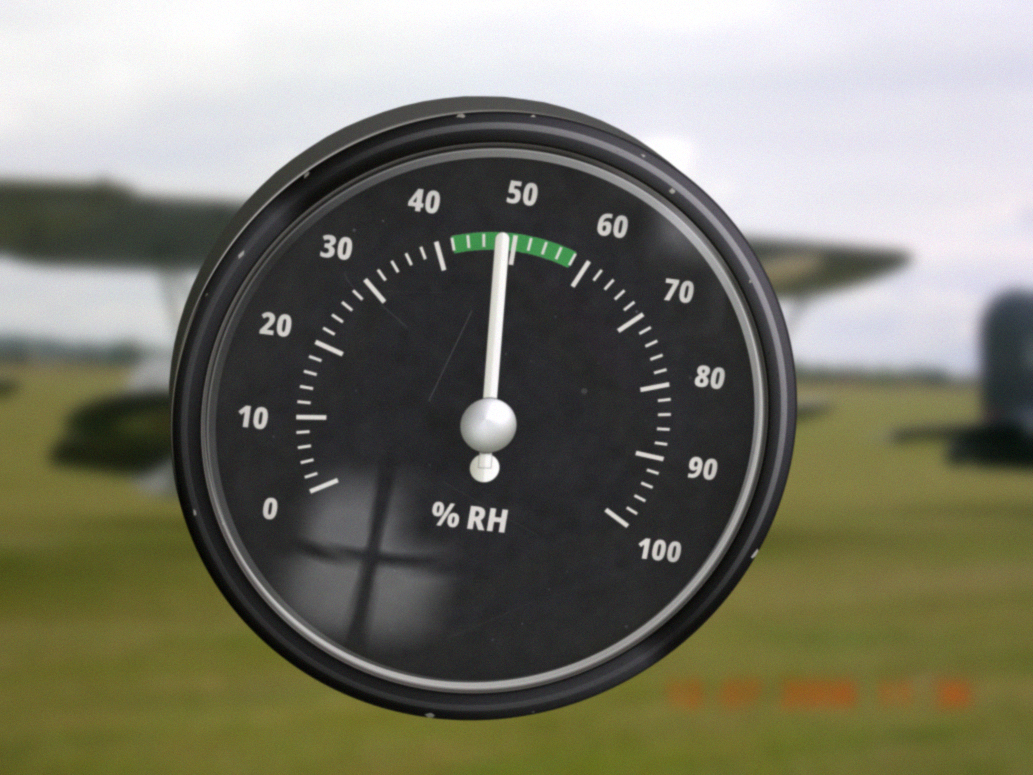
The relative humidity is 48; %
